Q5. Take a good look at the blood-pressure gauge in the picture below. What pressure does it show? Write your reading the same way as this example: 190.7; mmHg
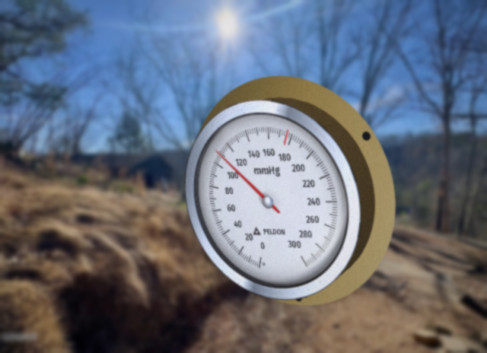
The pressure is 110; mmHg
